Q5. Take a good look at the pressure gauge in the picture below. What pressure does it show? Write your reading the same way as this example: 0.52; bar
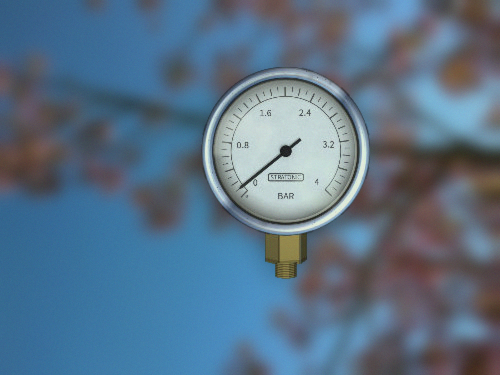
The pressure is 0.1; bar
